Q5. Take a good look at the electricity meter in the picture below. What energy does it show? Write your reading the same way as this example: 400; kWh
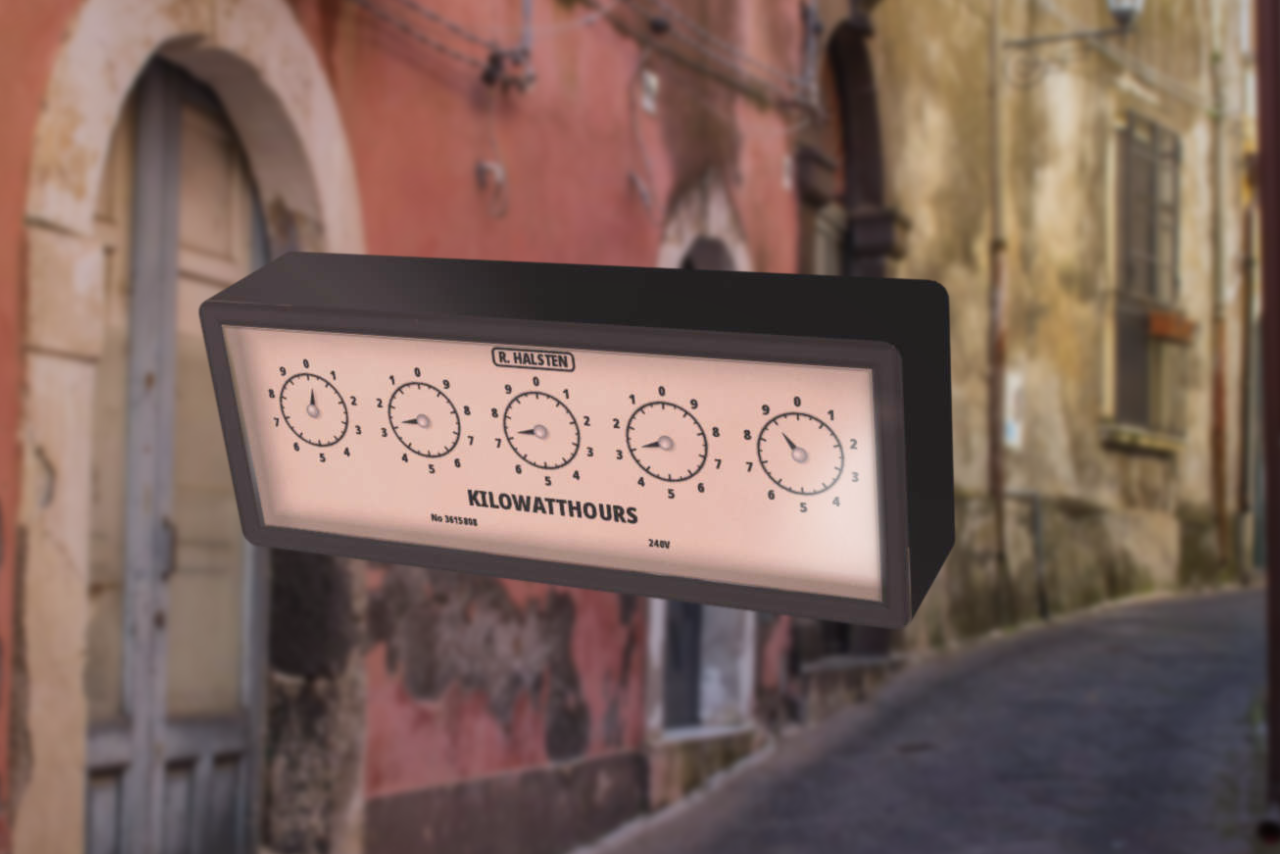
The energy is 2729; kWh
